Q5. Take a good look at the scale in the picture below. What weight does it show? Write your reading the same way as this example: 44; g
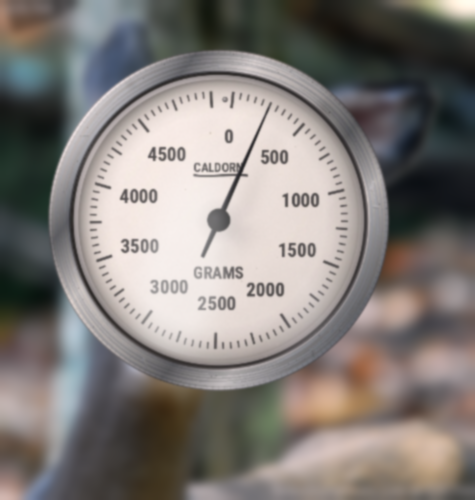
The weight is 250; g
